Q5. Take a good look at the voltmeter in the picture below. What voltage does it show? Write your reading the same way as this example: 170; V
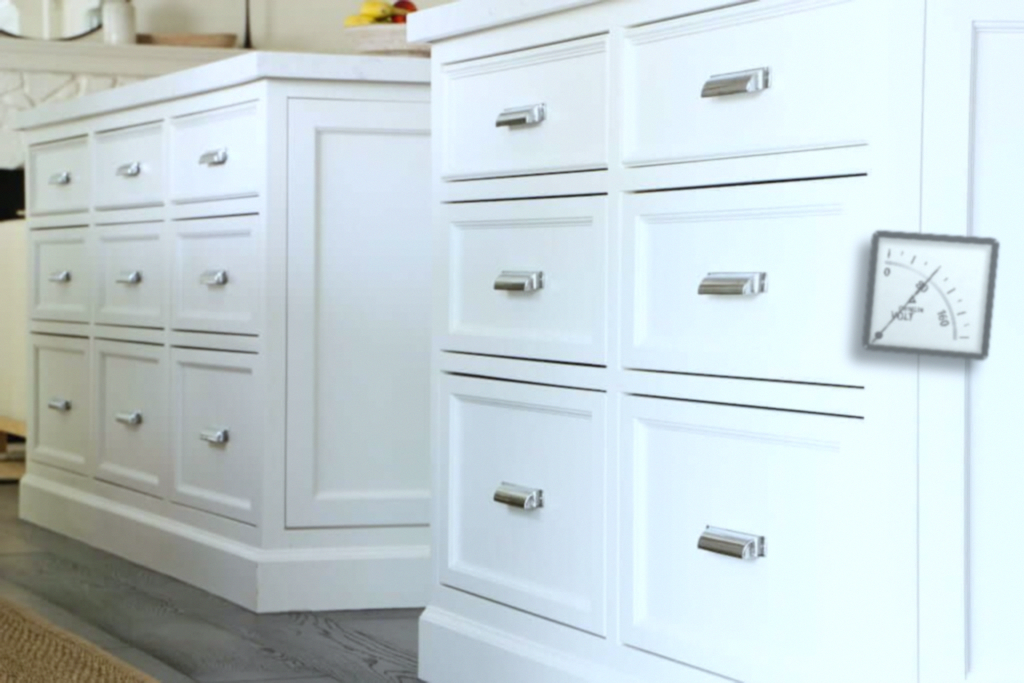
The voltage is 80; V
